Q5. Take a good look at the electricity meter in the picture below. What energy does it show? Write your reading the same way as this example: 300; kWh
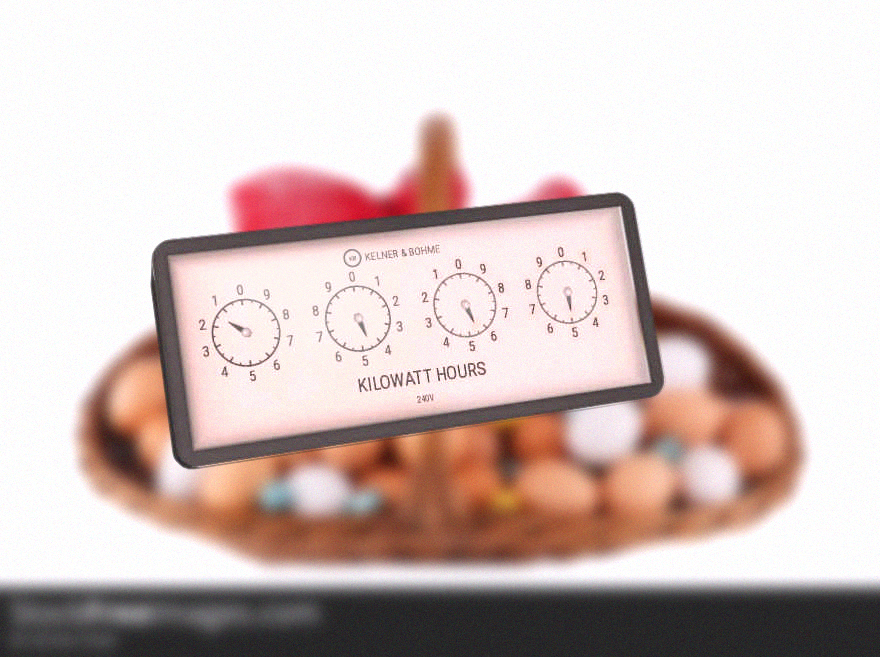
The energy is 1455; kWh
